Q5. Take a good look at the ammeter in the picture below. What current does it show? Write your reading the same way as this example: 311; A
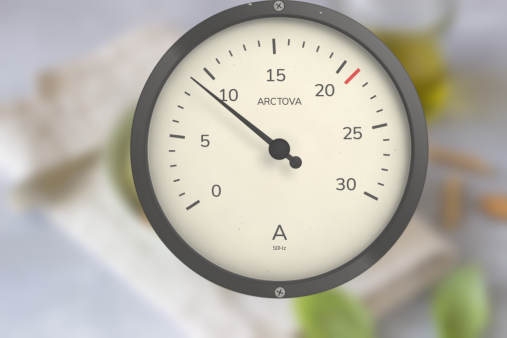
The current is 9; A
